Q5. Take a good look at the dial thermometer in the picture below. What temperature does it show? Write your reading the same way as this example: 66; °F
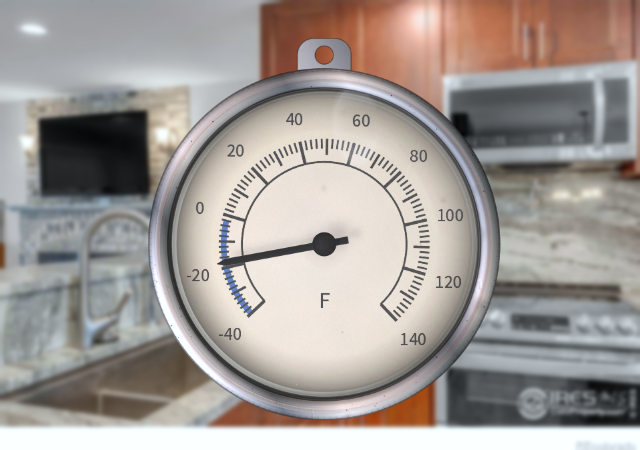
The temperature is -18; °F
